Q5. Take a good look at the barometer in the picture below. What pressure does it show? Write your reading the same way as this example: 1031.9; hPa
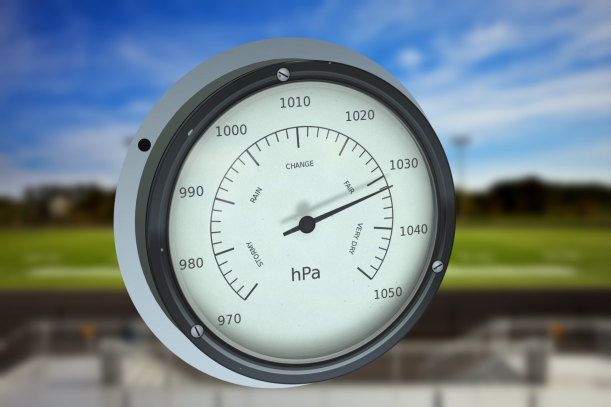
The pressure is 1032; hPa
